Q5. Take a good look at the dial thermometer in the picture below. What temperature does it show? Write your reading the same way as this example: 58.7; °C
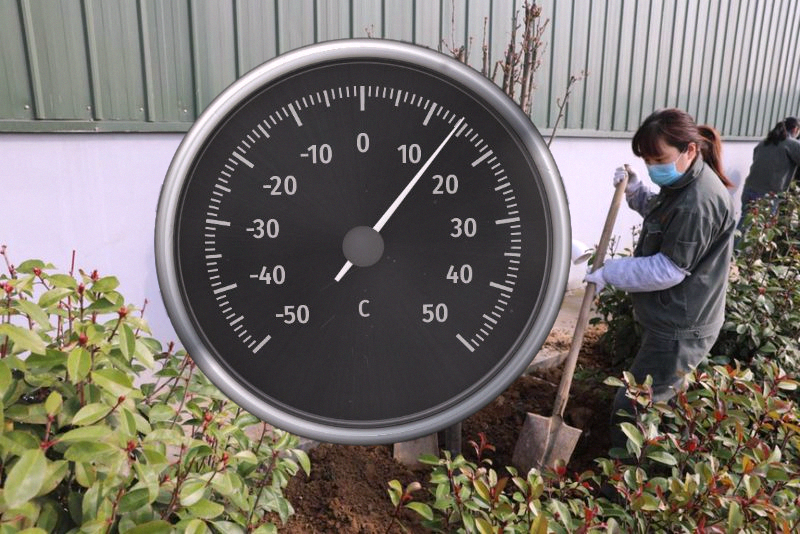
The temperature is 14; °C
